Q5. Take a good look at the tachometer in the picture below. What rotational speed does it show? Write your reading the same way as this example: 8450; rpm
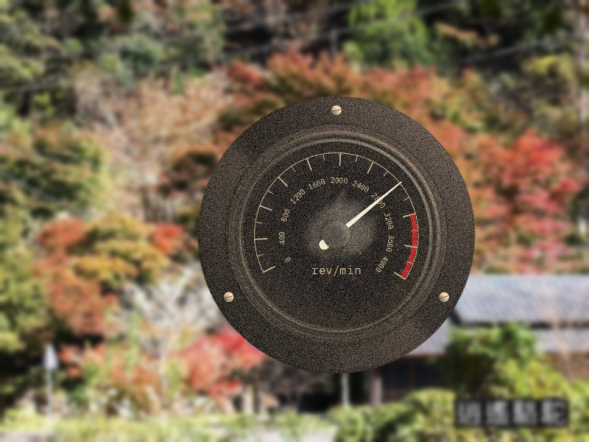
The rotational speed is 2800; rpm
